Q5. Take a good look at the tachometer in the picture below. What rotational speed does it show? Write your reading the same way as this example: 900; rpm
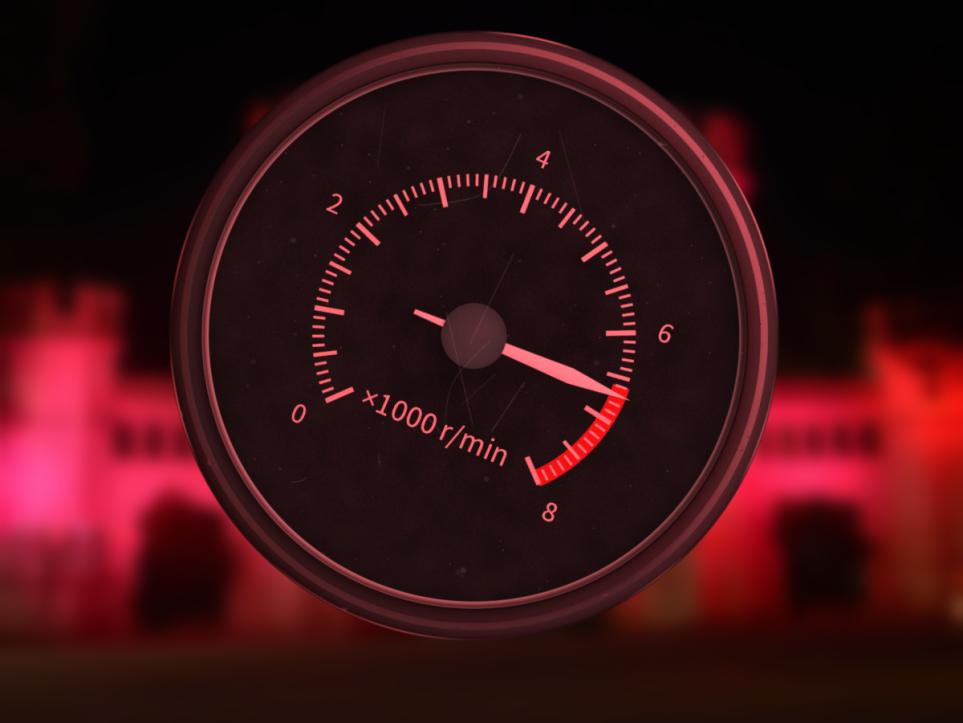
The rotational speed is 6700; rpm
